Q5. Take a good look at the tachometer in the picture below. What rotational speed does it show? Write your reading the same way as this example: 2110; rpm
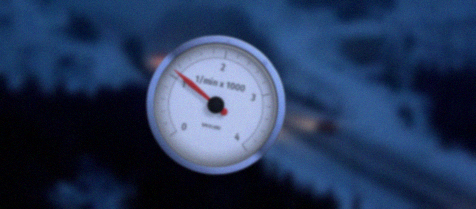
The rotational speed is 1100; rpm
